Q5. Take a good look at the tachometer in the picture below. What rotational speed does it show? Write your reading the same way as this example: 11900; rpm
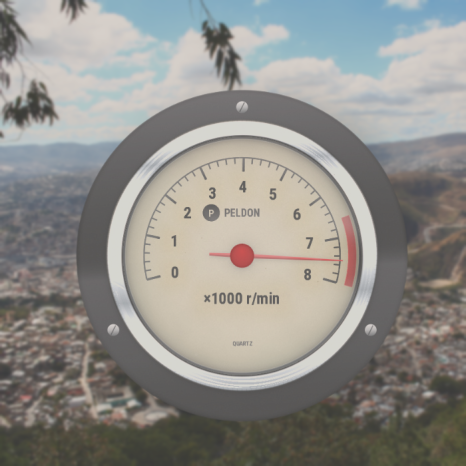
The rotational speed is 7500; rpm
